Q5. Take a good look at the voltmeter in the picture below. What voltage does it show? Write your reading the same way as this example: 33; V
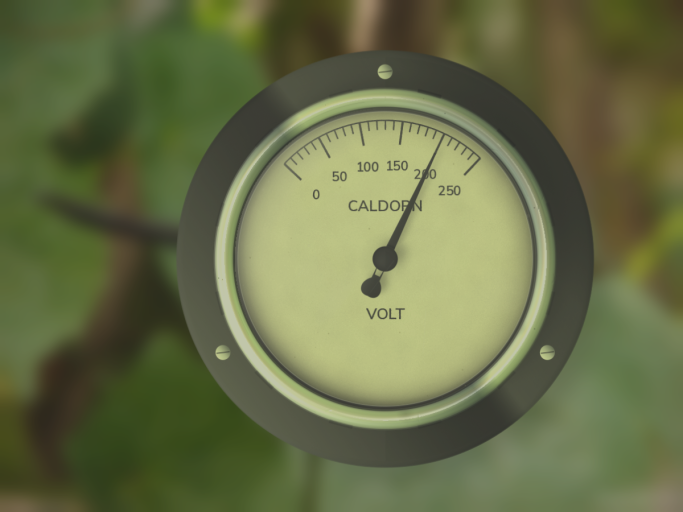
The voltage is 200; V
